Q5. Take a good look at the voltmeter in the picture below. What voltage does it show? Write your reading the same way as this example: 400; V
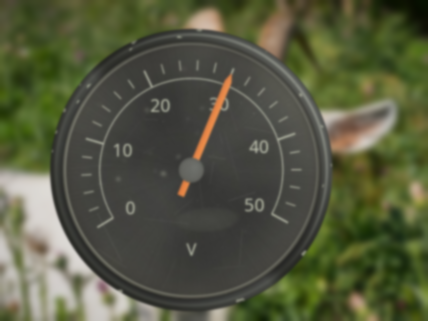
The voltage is 30; V
